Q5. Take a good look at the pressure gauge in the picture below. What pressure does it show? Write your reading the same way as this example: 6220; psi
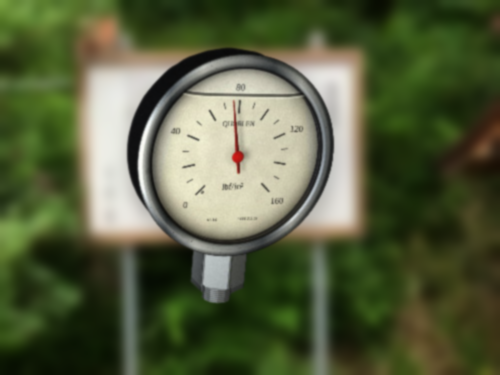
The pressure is 75; psi
